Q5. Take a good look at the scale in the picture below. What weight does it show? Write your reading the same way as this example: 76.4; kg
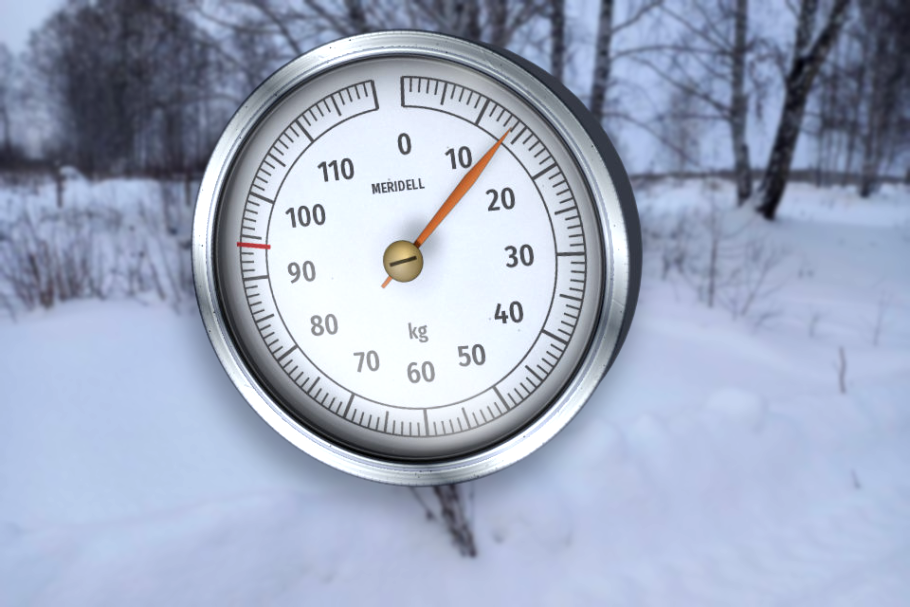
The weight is 14; kg
